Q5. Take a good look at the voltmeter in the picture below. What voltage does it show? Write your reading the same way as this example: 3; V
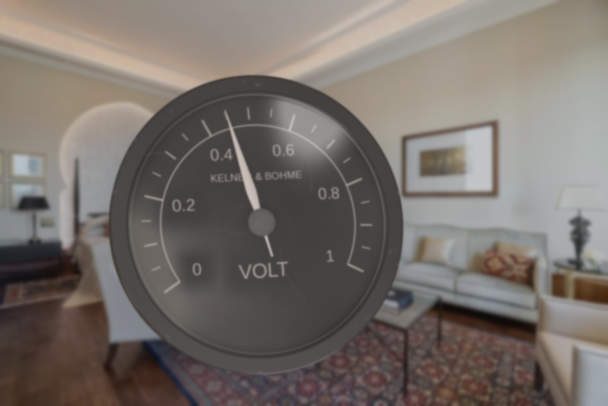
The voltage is 0.45; V
